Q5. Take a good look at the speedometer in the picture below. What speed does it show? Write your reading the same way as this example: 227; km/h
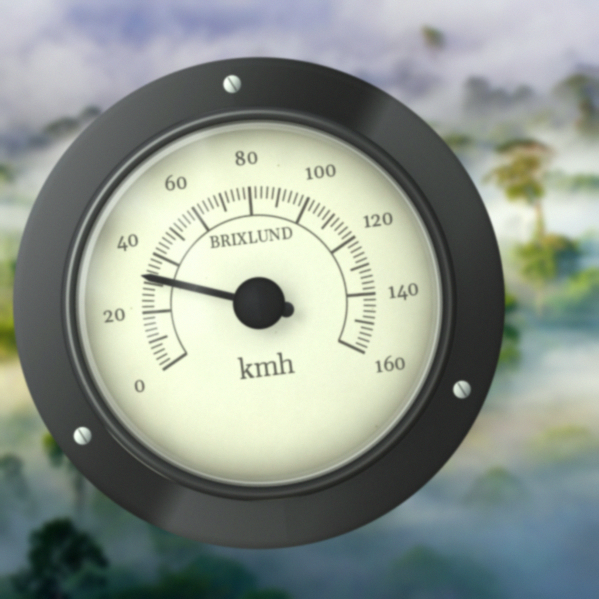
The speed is 32; km/h
